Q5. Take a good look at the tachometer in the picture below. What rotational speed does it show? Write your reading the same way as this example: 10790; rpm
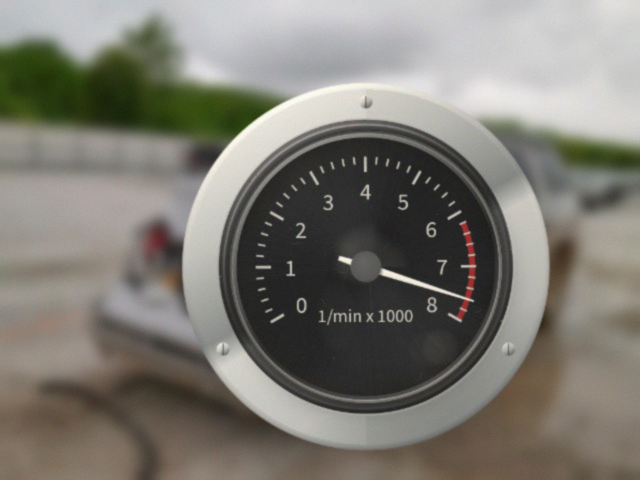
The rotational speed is 7600; rpm
